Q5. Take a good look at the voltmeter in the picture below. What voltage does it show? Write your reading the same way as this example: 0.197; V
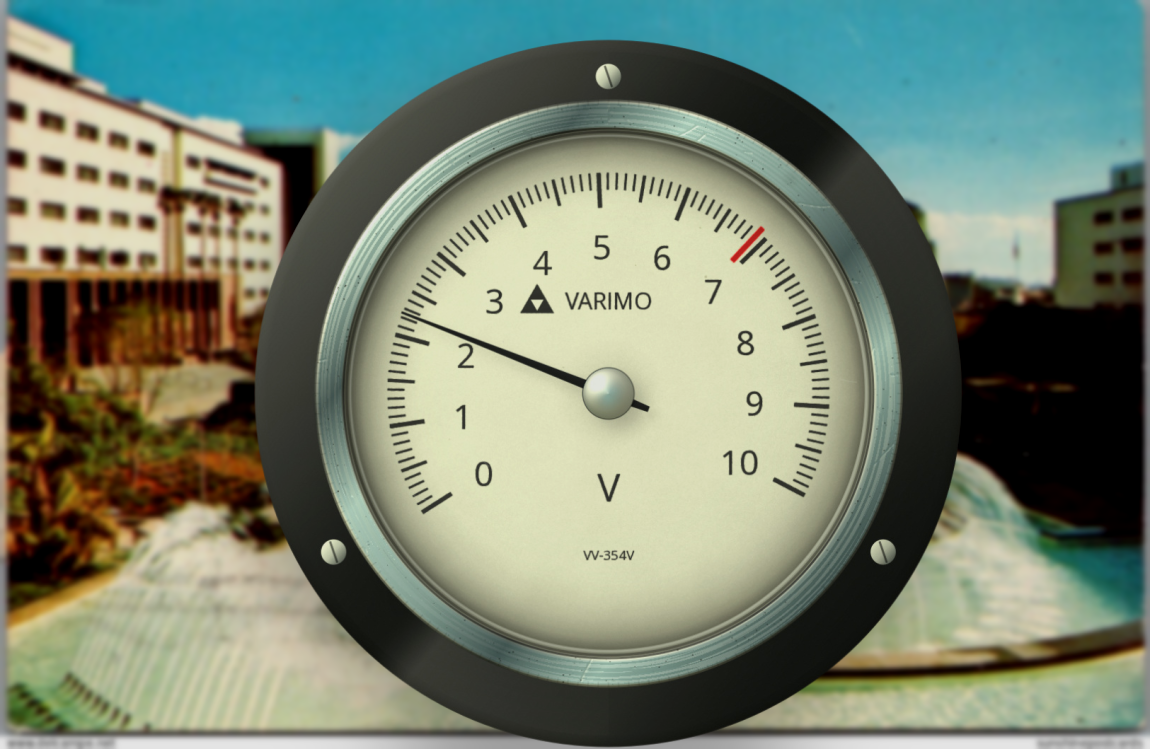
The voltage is 2.25; V
